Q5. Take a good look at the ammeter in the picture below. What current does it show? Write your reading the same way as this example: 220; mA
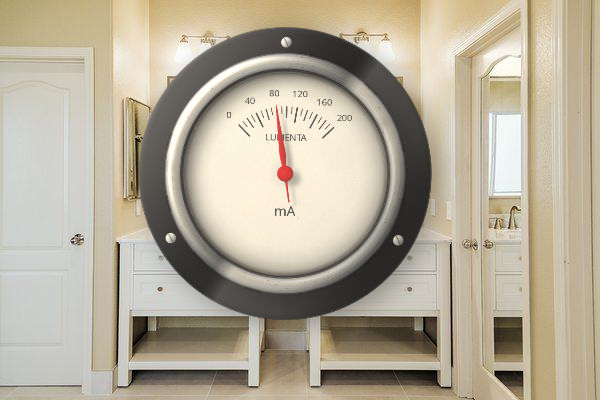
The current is 80; mA
